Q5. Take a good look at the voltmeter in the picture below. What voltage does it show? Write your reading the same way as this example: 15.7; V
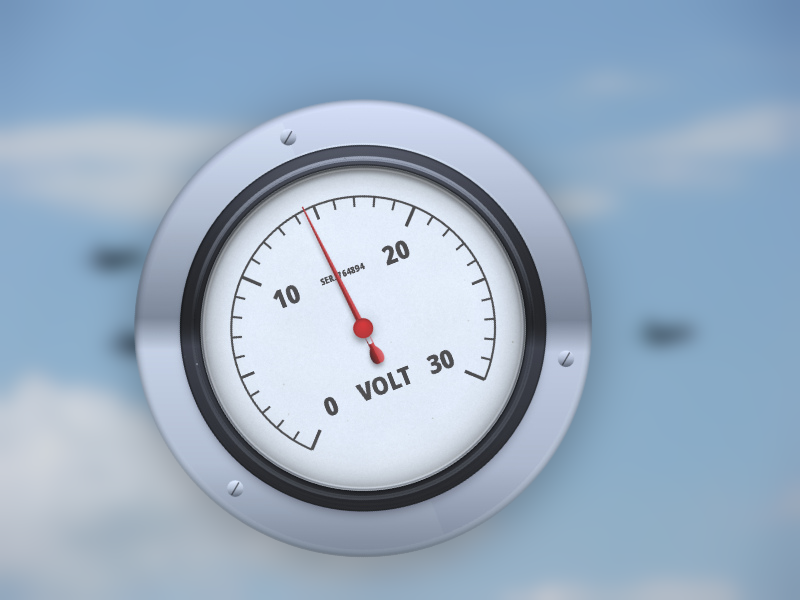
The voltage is 14.5; V
